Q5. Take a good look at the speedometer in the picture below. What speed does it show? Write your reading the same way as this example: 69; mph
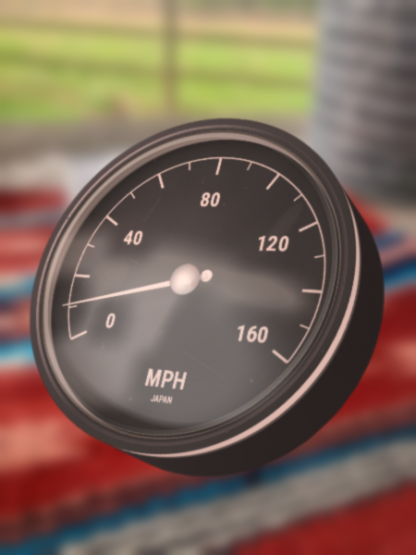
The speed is 10; mph
